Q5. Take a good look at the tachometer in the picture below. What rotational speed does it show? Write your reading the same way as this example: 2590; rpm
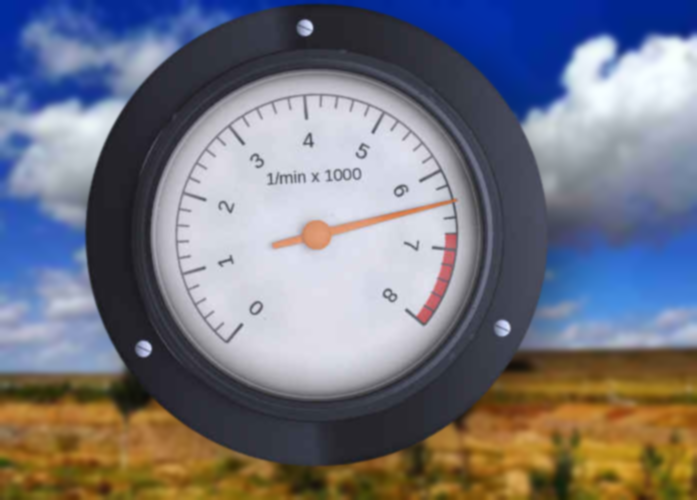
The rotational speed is 6400; rpm
